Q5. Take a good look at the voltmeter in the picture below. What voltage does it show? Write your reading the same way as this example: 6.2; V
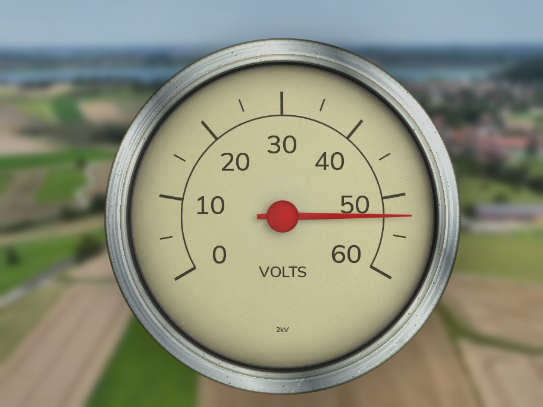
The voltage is 52.5; V
